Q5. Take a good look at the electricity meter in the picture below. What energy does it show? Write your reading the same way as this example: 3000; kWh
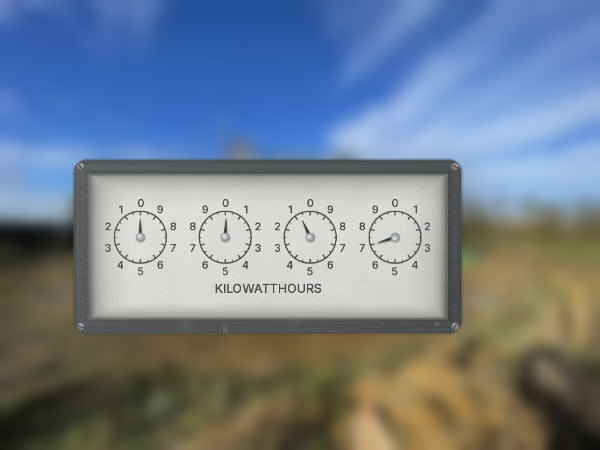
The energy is 7; kWh
